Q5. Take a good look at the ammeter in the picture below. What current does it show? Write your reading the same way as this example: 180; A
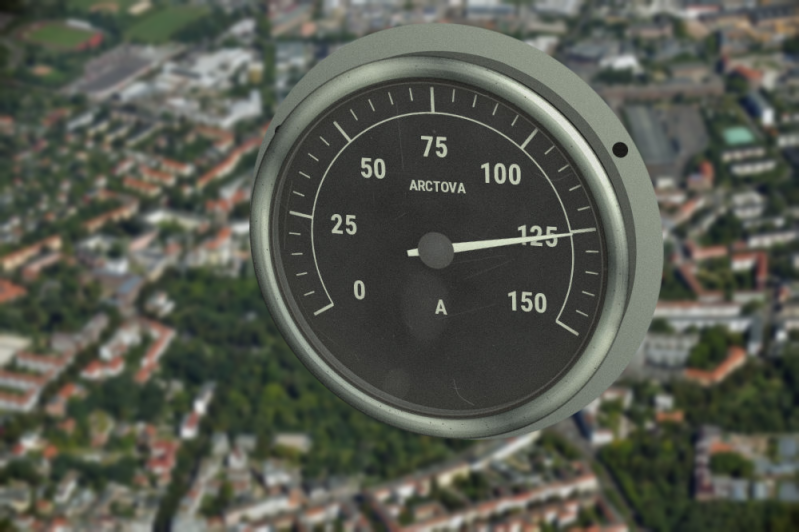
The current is 125; A
